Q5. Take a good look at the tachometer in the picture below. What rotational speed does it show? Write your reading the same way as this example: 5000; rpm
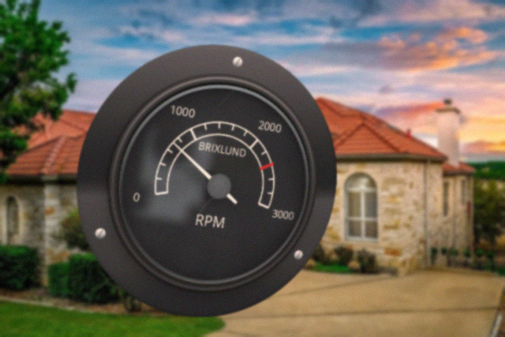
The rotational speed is 700; rpm
